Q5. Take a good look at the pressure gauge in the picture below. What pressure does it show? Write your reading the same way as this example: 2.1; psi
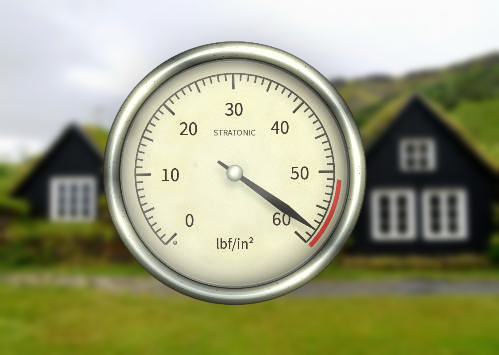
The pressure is 58; psi
